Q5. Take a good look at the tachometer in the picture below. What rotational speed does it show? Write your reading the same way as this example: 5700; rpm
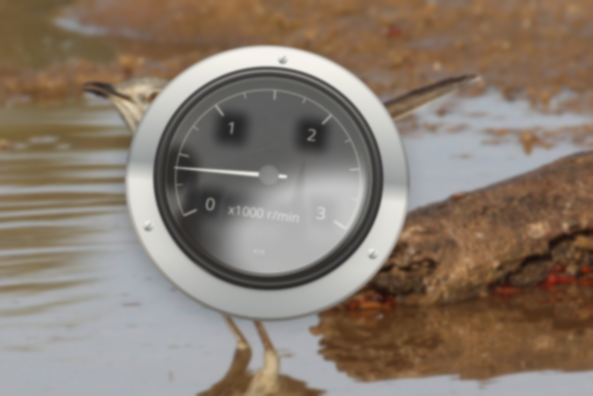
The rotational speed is 375; rpm
